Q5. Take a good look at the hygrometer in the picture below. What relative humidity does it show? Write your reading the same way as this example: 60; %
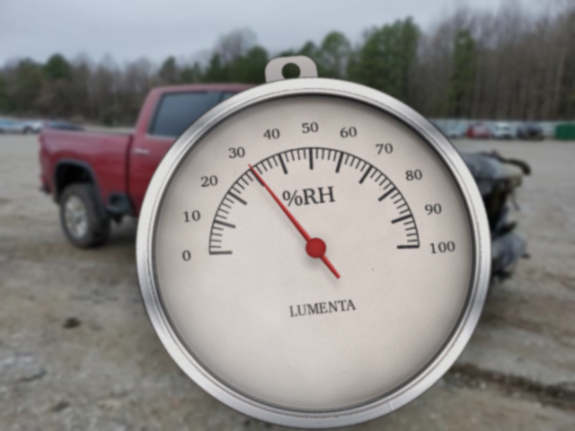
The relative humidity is 30; %
